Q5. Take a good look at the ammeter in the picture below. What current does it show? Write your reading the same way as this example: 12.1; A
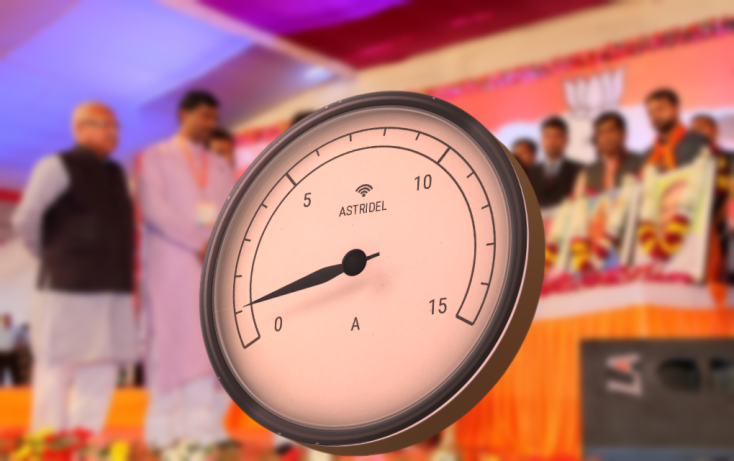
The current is 1; A
